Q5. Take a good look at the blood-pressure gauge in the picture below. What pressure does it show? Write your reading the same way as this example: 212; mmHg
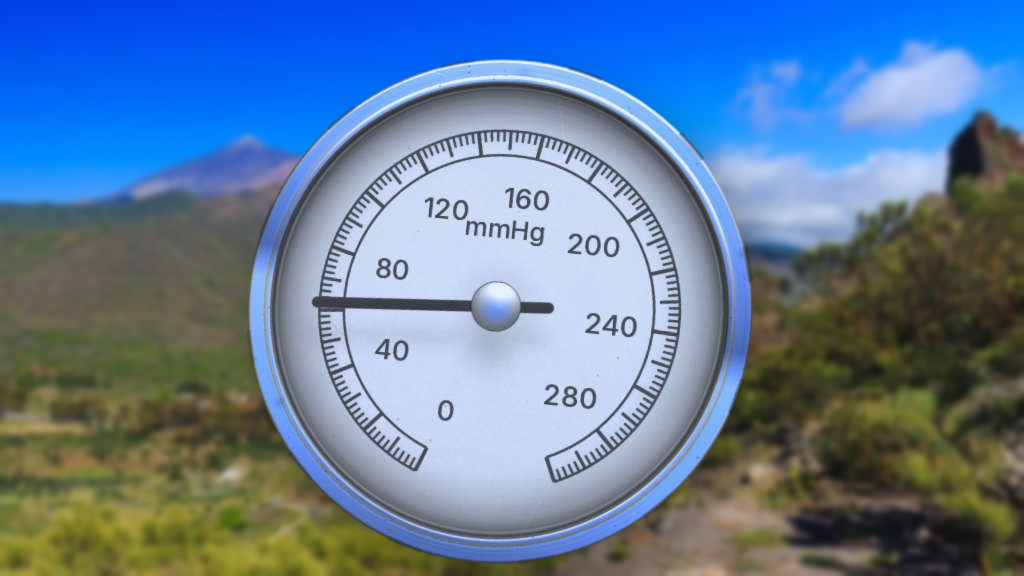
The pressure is 62; mmHg
